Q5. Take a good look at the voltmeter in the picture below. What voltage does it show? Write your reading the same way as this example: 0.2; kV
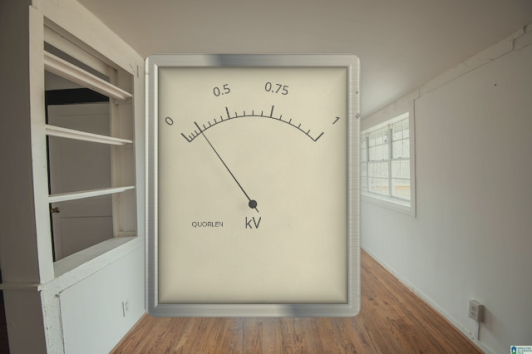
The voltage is 0.25; kV
